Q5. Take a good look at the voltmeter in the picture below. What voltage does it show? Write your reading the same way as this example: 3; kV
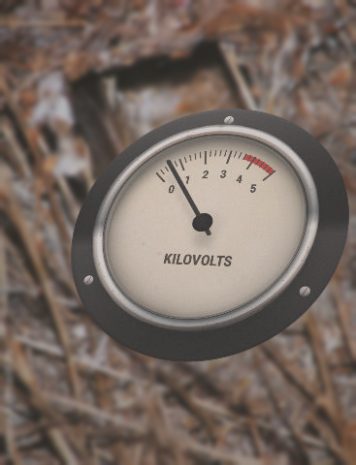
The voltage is 0.6; kV
